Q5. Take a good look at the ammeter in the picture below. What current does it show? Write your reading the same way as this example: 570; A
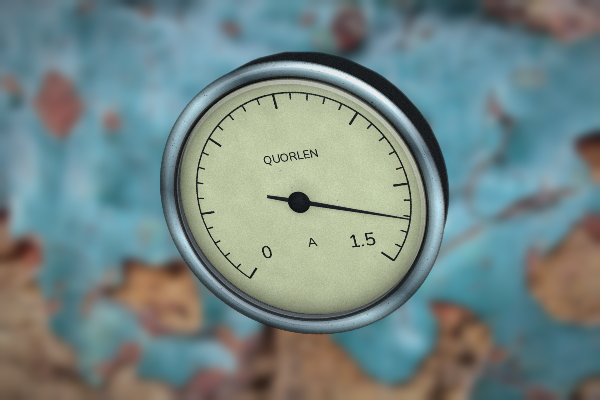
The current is 1.35; A
